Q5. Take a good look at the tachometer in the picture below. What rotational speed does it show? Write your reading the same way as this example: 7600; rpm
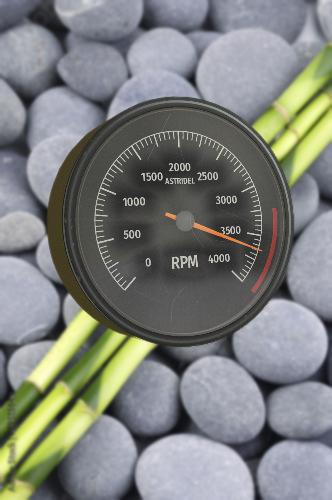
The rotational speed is 3650; rpm
